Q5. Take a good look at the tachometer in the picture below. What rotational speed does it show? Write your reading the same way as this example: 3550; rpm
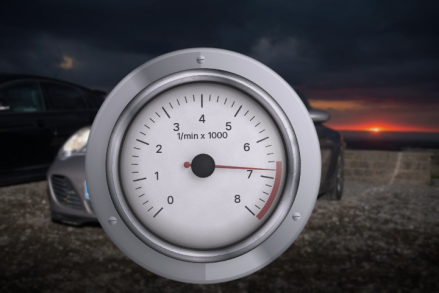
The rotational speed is 6800; rpm
